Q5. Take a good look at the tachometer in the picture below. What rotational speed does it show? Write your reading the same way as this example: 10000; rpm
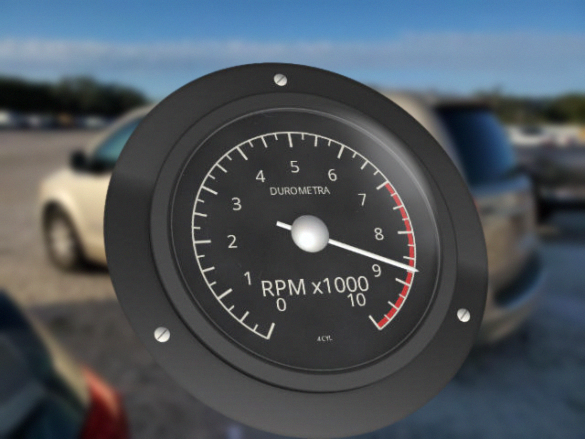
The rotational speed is 8750; rpm
